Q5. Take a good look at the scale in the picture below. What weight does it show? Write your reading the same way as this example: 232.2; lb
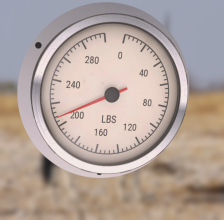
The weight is 208; lb
